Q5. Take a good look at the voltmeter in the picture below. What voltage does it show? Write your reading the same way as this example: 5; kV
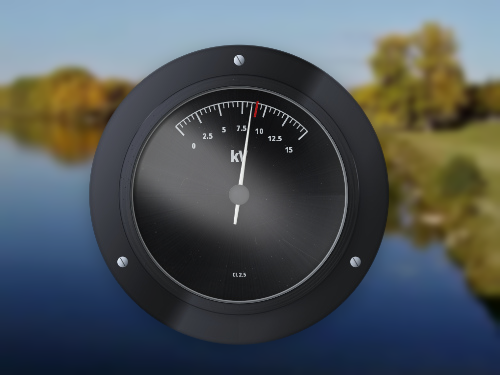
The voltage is 8.5; kV
